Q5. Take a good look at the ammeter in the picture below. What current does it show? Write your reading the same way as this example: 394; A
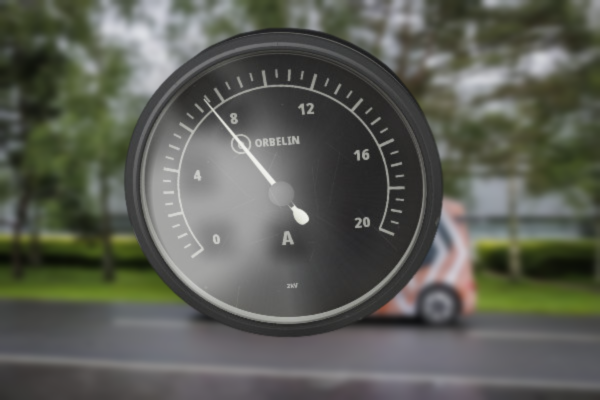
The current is 7.5; A
